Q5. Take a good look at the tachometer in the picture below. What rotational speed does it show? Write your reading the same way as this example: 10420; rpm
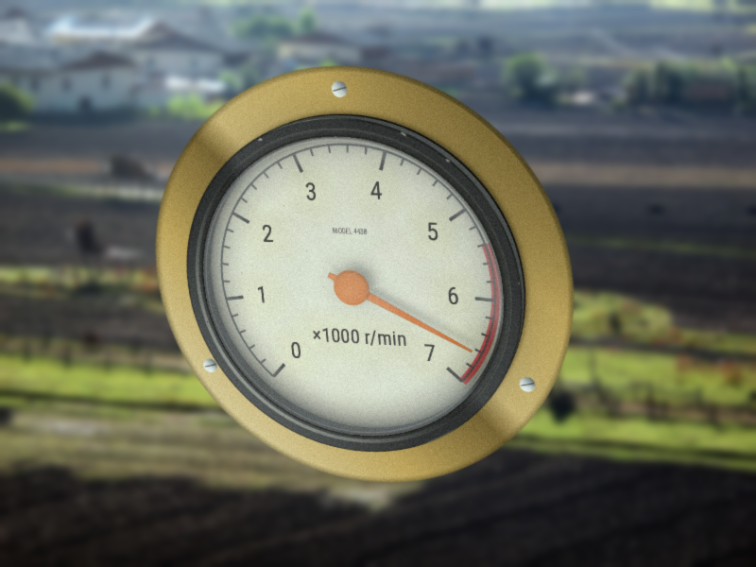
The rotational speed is 6600; rpm
